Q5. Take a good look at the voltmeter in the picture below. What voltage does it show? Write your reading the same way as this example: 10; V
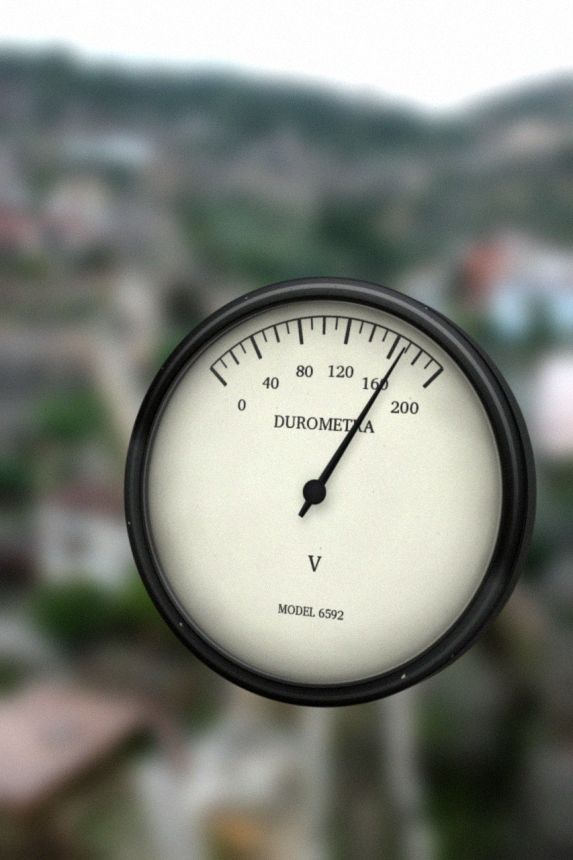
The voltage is 170; V
